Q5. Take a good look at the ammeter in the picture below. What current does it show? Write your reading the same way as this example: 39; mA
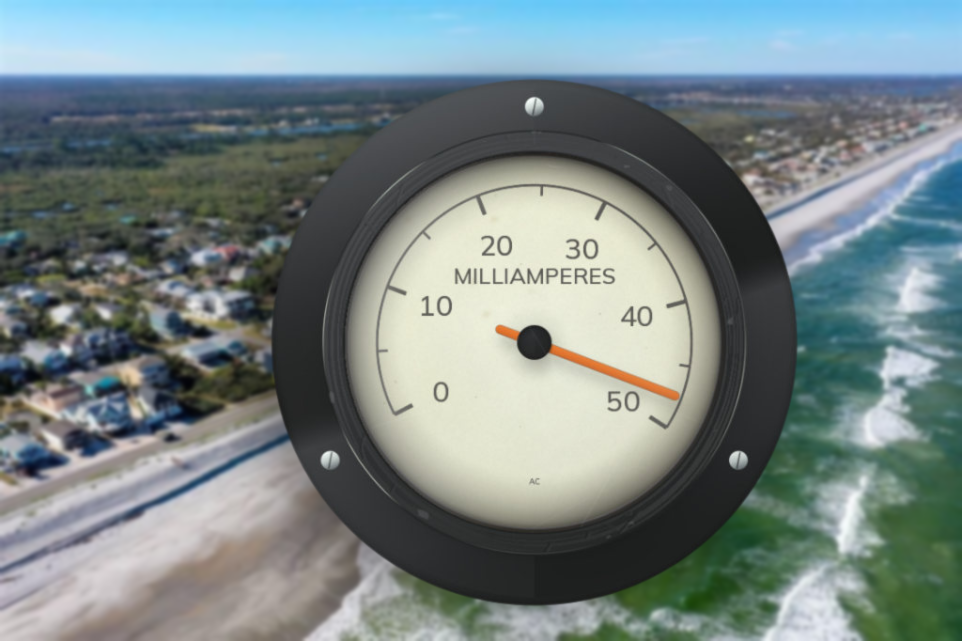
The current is 47.5; mA
